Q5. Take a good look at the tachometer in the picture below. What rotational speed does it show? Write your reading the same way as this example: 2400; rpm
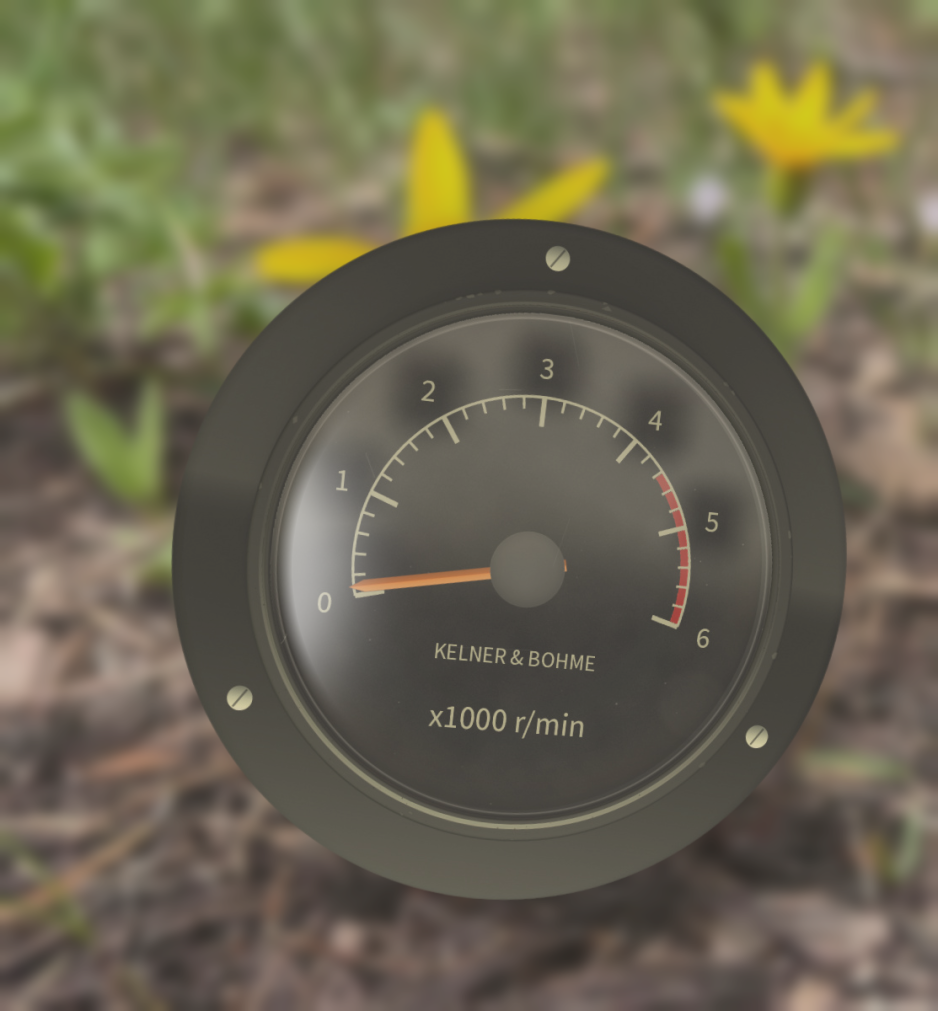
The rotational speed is 100; rpm
